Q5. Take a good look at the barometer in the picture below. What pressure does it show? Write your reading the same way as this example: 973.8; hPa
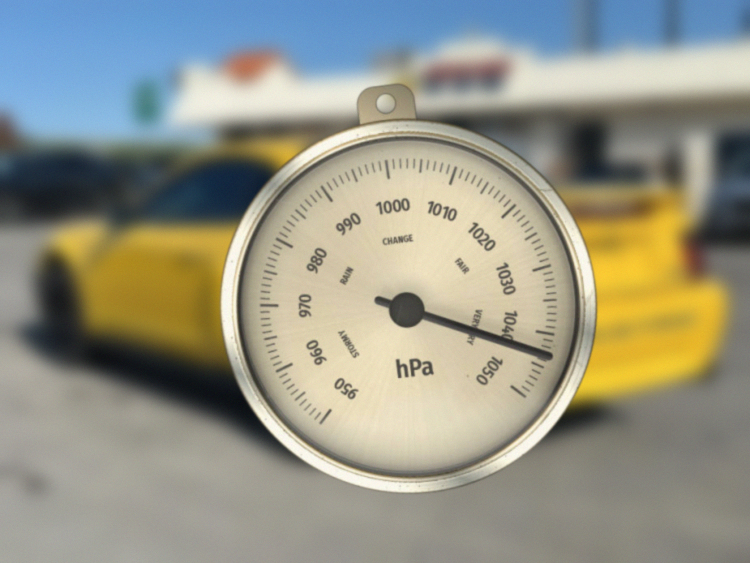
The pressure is 1043; hPa
